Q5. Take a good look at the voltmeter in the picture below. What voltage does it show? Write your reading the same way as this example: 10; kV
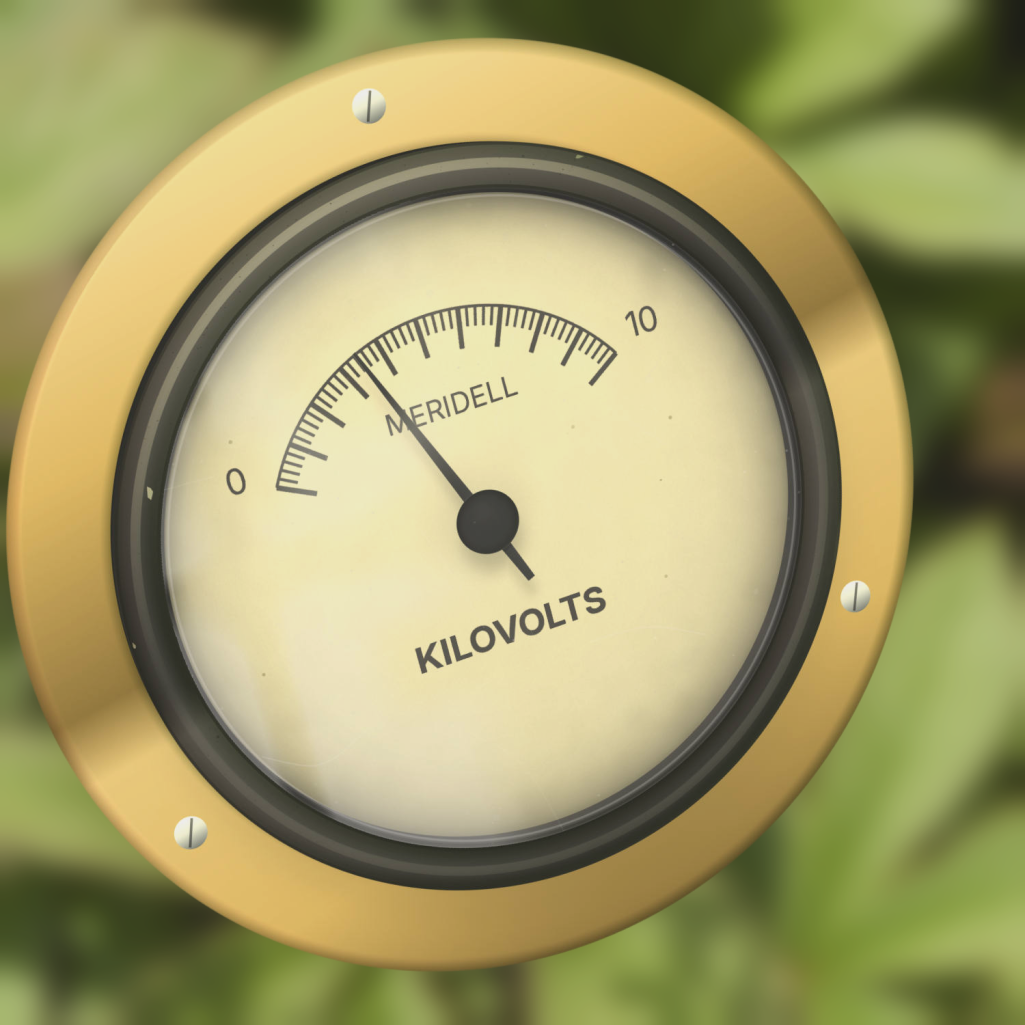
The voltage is 3.4; kV
